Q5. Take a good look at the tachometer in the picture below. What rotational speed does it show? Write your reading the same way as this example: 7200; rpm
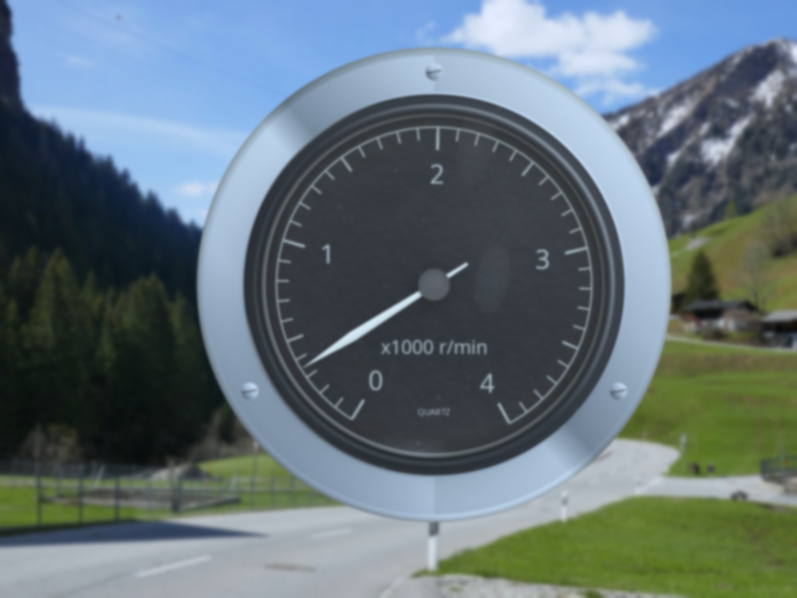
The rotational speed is 350; rpm
